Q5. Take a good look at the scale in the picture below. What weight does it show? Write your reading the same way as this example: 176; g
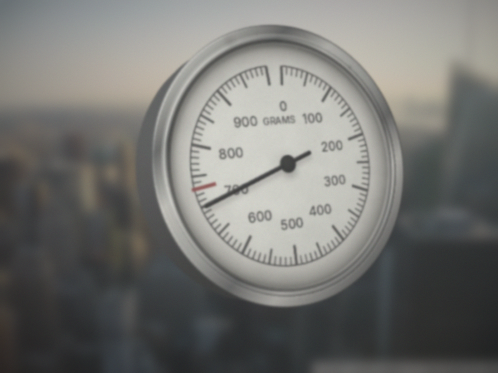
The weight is 700; g
